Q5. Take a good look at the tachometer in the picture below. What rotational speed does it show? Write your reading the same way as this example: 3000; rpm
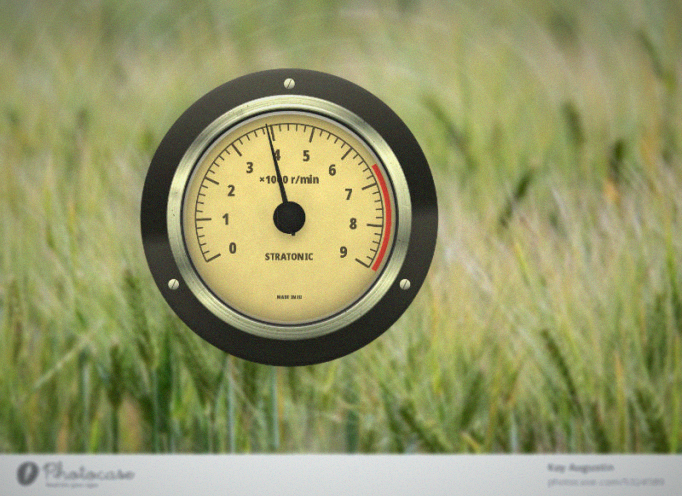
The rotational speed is 3900; rpm
